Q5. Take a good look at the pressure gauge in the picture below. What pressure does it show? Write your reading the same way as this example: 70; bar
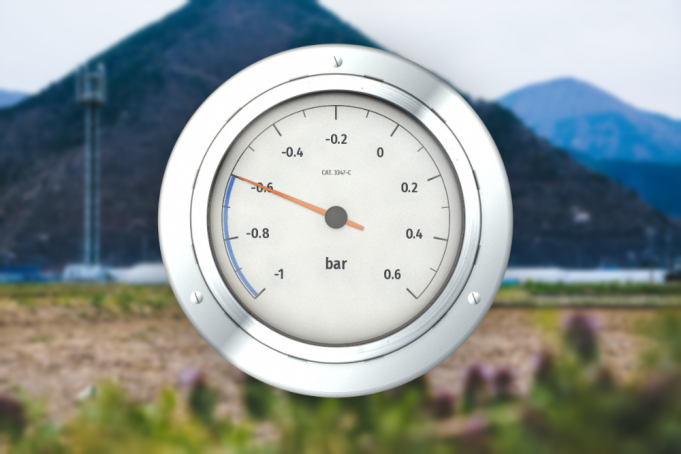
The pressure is -0.6; bar
